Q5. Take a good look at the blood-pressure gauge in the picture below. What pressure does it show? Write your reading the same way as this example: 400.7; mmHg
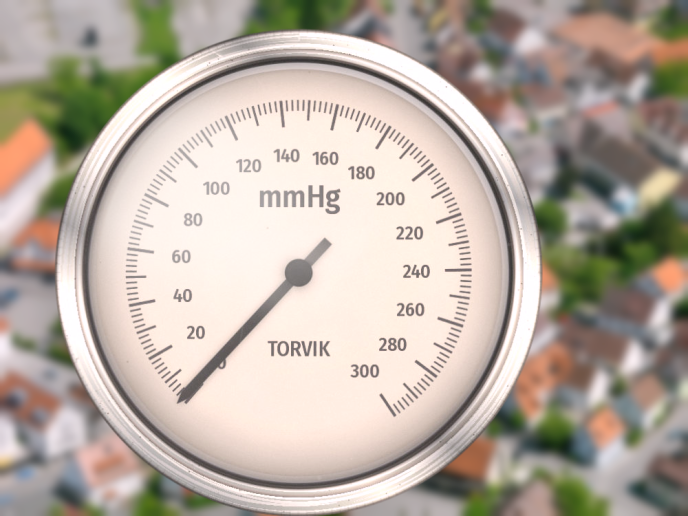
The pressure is 2; mmHg
